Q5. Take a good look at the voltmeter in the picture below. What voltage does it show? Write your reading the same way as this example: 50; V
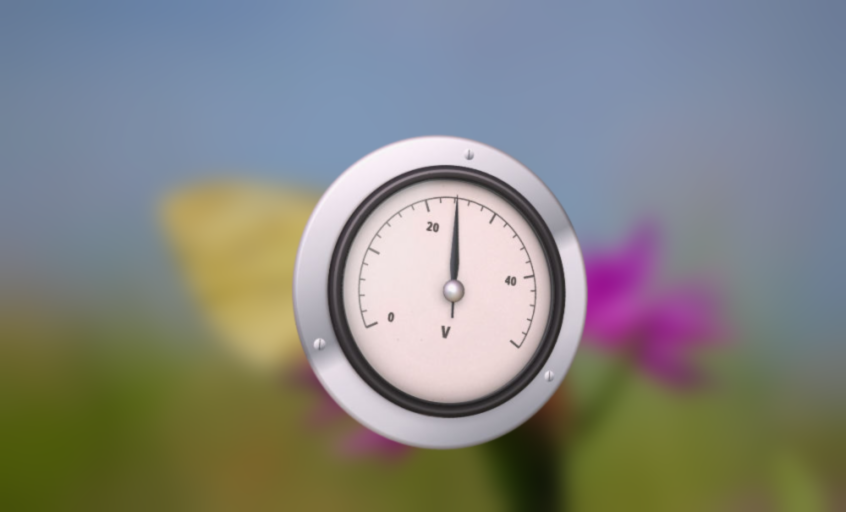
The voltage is 24; V
